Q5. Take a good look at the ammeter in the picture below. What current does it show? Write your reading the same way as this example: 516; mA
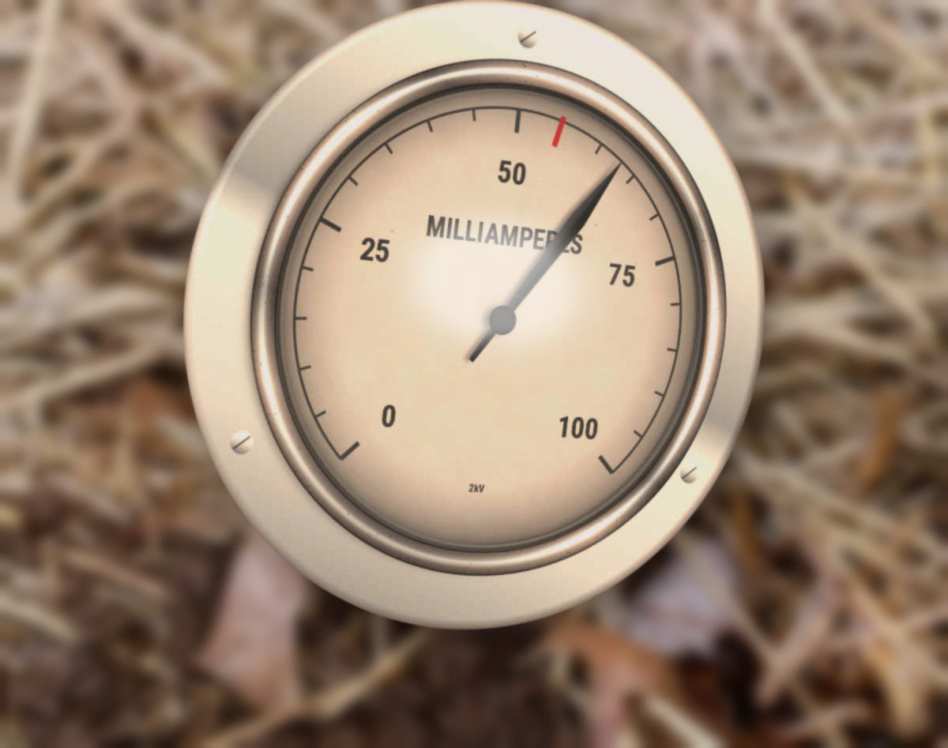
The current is 62.5; mA
